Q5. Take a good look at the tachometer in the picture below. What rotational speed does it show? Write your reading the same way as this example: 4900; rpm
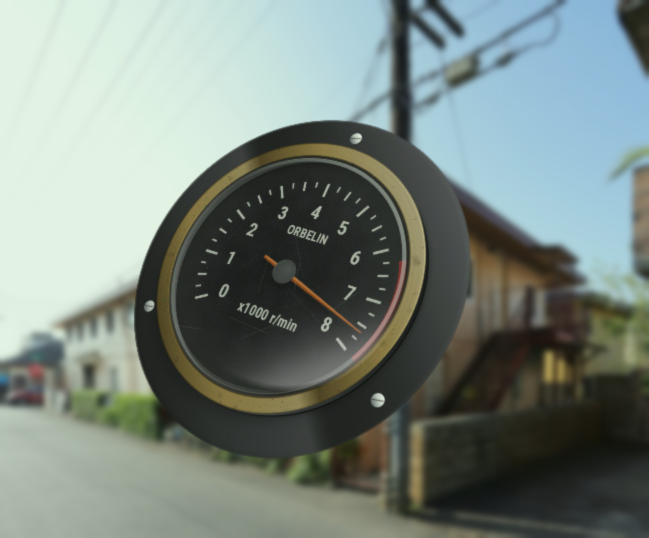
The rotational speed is 7625; rpm
